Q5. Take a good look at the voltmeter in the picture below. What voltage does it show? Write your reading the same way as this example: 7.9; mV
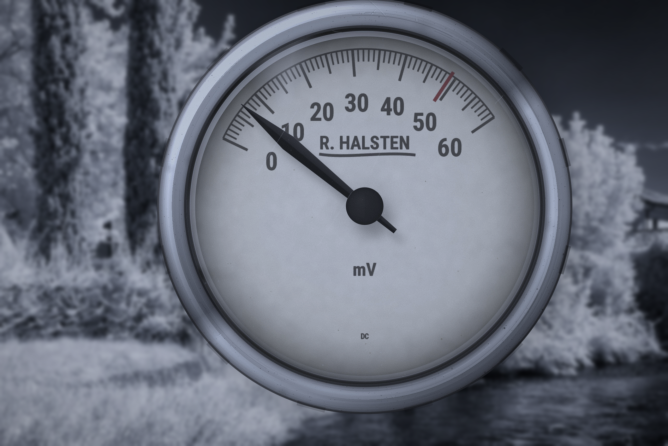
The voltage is 7; mV
